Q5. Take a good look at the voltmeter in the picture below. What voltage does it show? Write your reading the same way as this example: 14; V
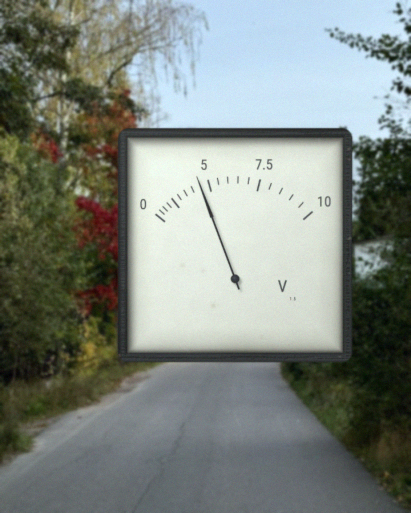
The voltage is 4.5; V
